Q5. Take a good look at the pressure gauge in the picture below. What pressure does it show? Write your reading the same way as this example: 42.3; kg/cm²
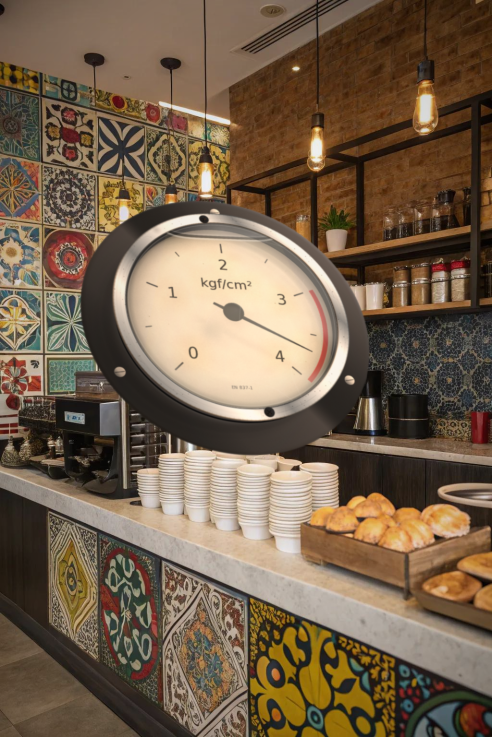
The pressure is 3.75; kg/cm²
